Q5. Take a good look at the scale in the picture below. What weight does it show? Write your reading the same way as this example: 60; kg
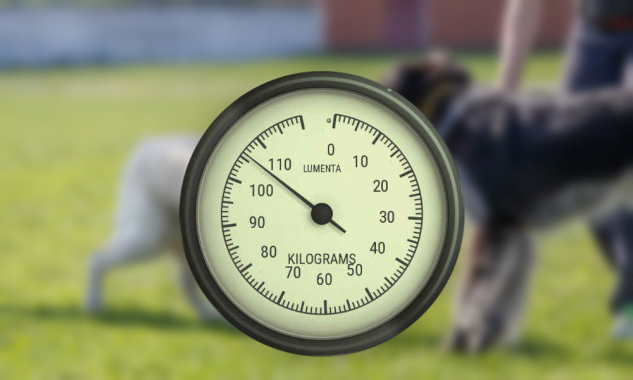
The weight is 106; kg
